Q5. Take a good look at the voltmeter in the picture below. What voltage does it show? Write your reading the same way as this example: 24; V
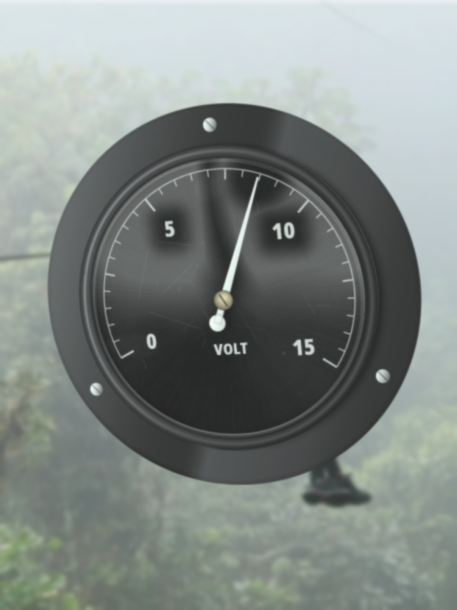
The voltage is 8.5; V
